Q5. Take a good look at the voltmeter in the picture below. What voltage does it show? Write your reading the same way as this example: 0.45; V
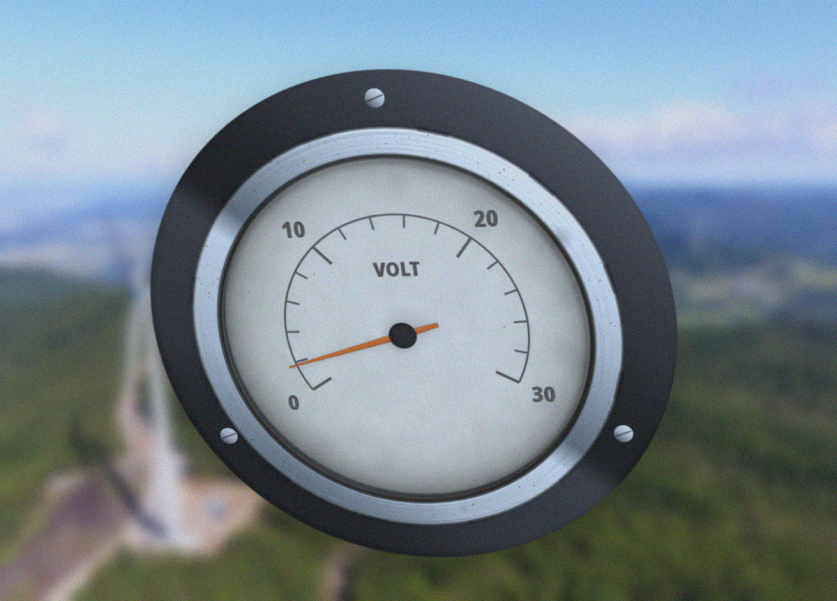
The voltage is 2; V
